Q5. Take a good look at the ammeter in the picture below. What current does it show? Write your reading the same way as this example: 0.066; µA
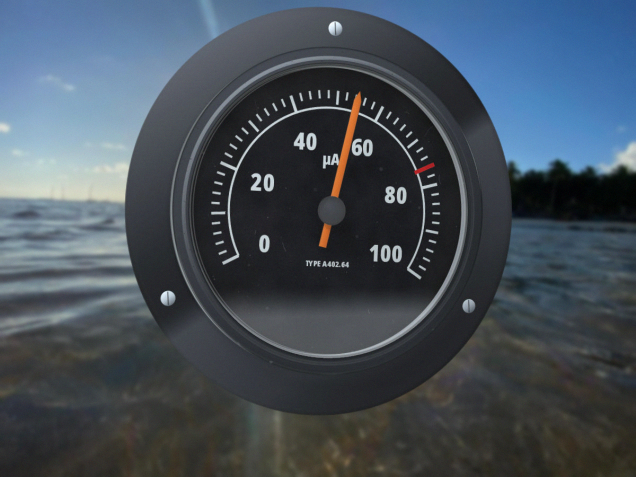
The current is 54; µA
